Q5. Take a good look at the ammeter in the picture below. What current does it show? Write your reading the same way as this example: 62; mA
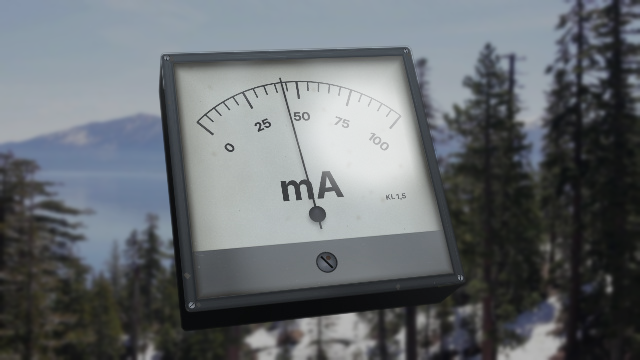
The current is 42.5; mA
